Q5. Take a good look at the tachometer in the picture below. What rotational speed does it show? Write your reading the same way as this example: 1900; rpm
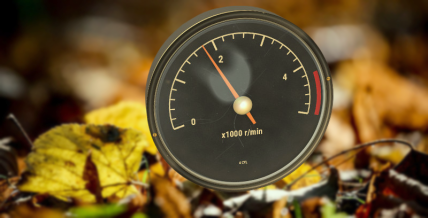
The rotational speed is 1800; rpm
